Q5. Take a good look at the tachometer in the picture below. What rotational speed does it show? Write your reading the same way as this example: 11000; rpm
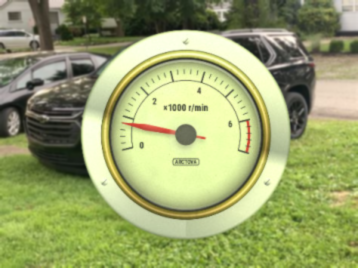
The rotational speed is 800; rpm
